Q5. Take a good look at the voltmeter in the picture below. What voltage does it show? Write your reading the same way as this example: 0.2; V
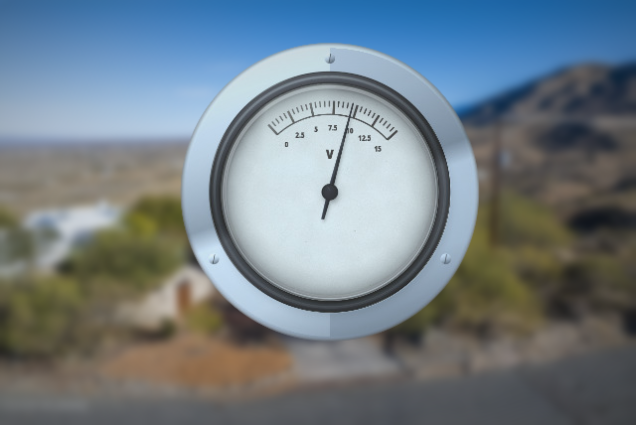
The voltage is 9.5; V
